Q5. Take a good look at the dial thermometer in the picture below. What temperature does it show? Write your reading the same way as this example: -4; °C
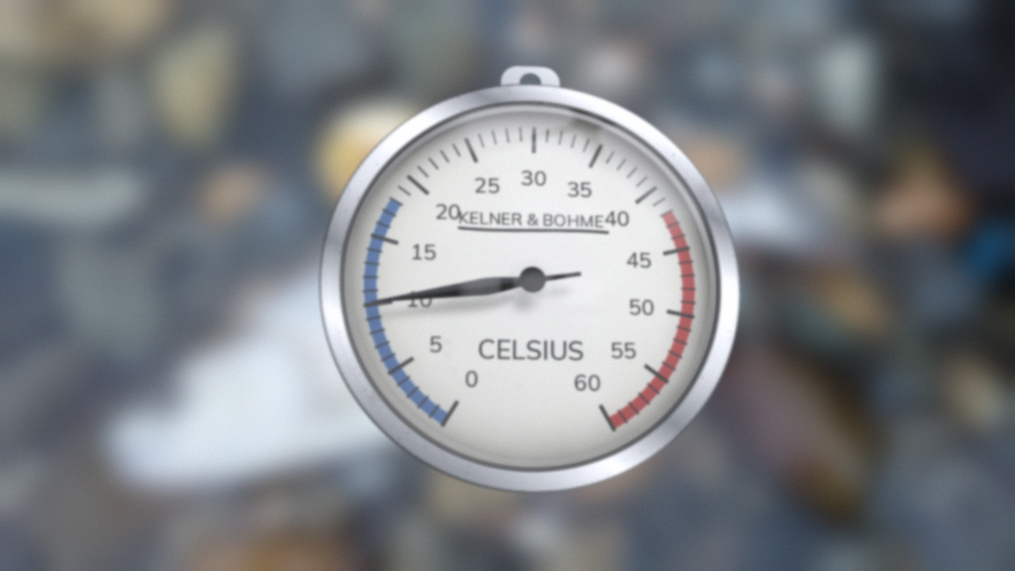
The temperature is 10; °C
